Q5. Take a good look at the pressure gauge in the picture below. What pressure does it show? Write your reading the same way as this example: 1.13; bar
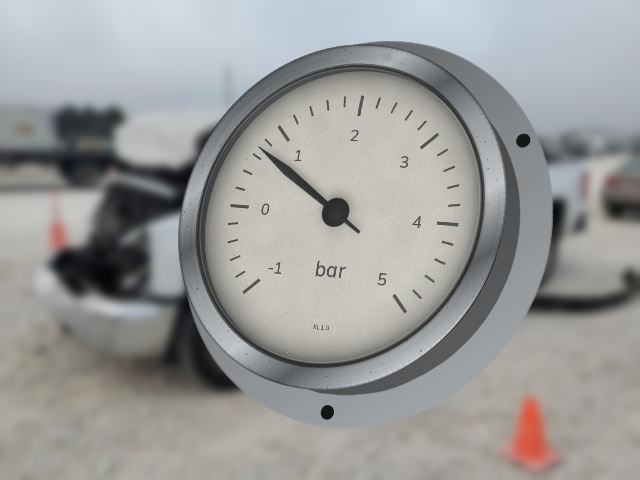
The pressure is 0.7; bar
